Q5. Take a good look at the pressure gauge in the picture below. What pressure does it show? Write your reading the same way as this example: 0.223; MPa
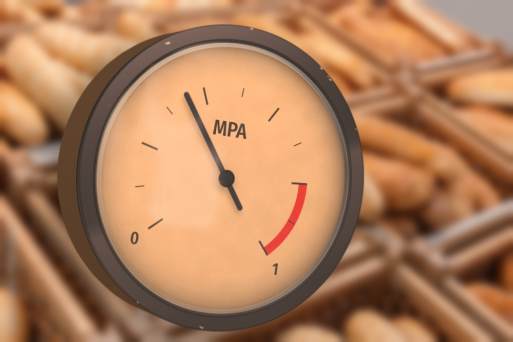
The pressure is 0.35; MPa
